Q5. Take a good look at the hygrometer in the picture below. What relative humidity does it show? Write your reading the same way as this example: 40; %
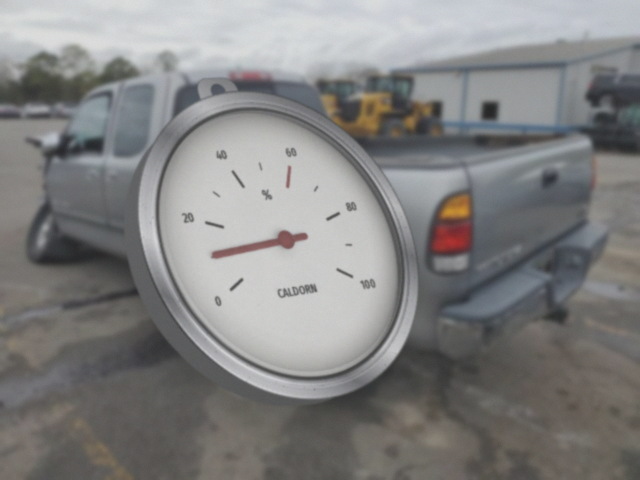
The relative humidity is 10; %
